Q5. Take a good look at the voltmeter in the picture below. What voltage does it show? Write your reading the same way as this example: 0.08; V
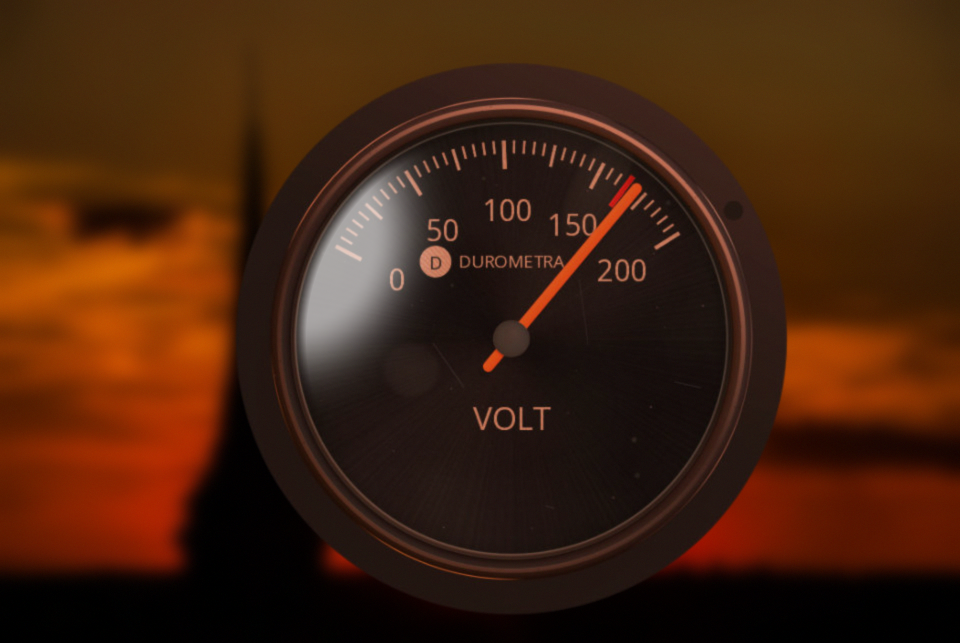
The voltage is 170; V
